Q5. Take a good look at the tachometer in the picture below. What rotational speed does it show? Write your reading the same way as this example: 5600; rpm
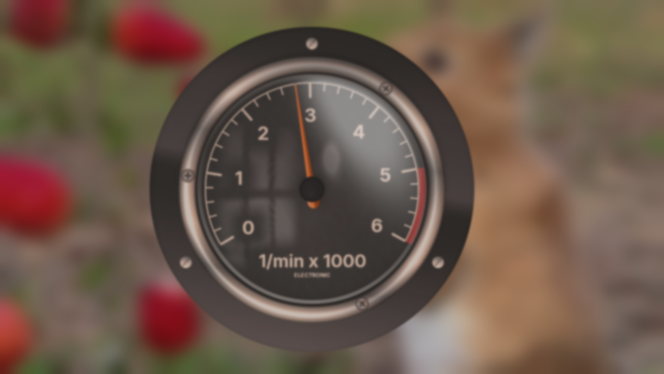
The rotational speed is 2800; rpm
